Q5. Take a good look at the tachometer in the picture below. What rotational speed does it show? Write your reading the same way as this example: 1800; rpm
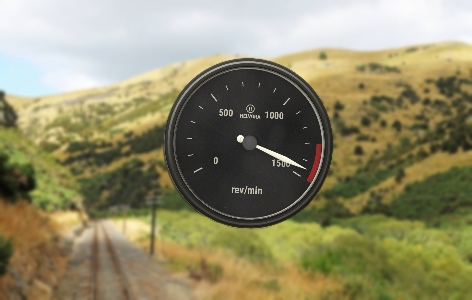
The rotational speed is 1450; rpm
